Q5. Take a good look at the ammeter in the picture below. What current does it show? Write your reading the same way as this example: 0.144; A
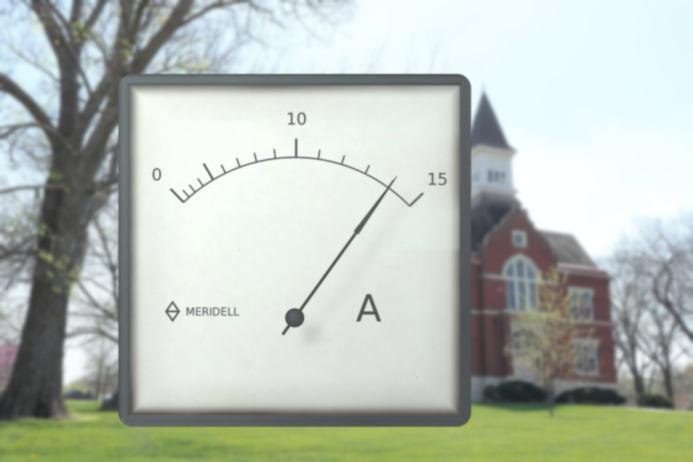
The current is 14; A
